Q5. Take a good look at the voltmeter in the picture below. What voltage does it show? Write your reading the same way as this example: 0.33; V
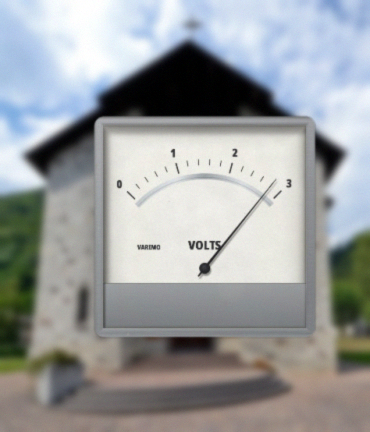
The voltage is 2.8; V
